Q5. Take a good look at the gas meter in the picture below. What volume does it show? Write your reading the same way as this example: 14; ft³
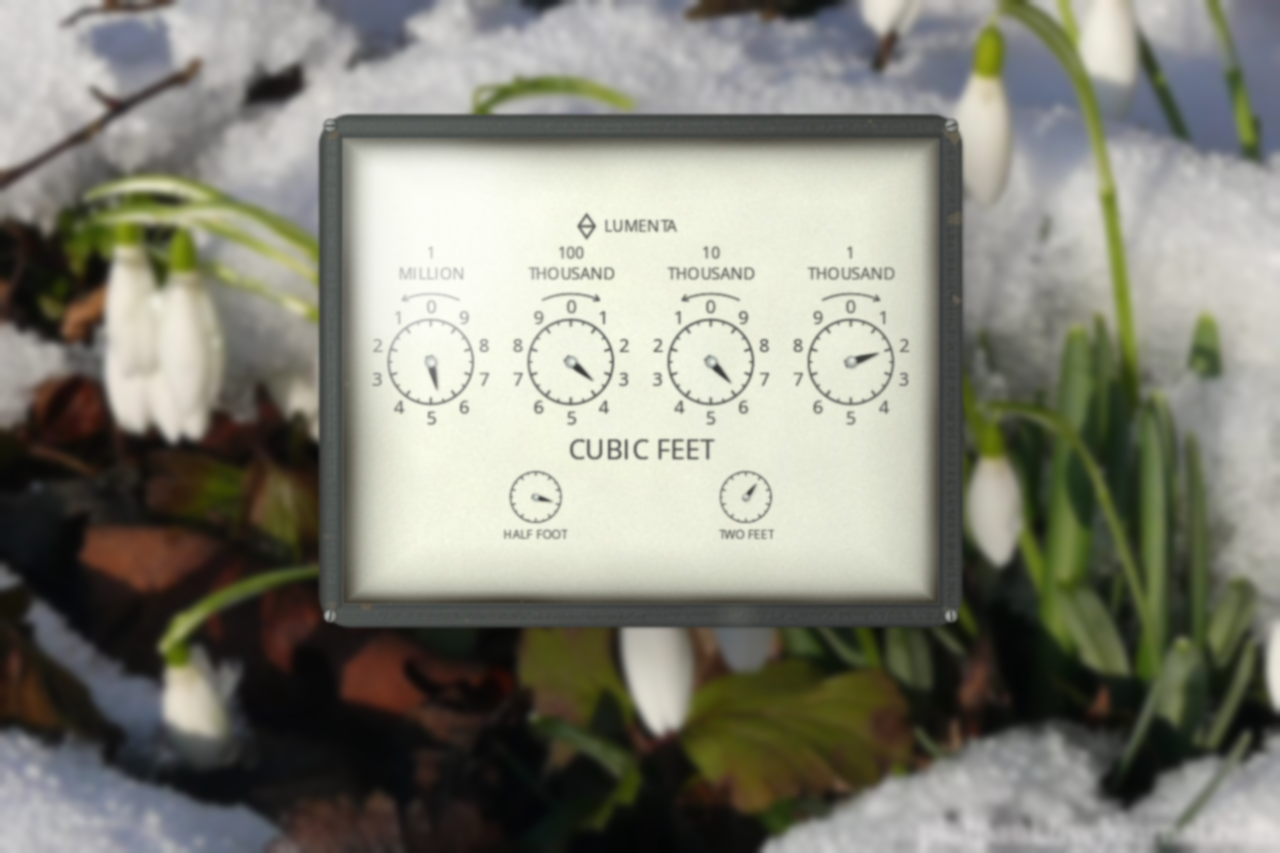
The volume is 536200; ft³
